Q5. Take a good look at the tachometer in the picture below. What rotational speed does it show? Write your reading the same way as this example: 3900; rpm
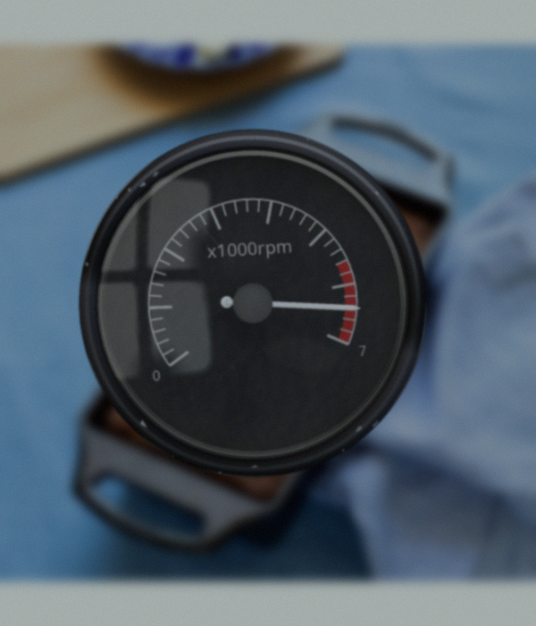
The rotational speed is 6400; rpm
